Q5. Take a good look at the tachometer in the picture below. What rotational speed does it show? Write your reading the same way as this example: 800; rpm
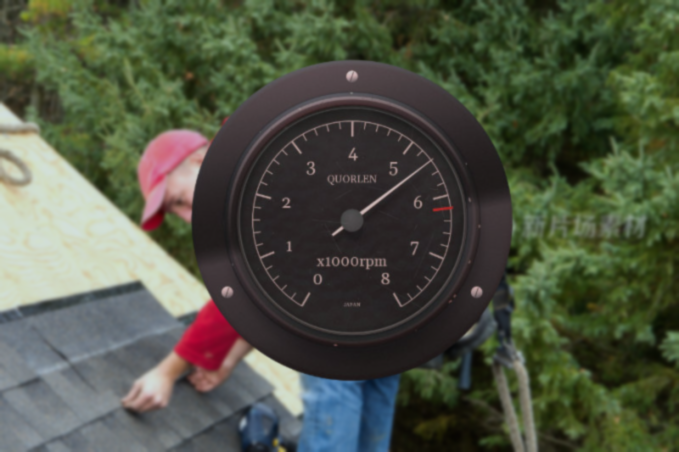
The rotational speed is 5400; rpm
